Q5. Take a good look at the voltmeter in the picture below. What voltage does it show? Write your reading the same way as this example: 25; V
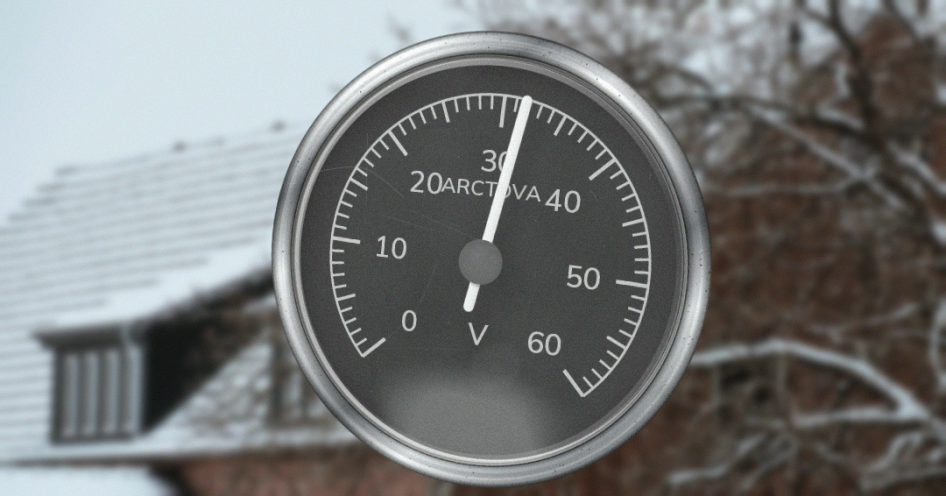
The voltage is 32; V
